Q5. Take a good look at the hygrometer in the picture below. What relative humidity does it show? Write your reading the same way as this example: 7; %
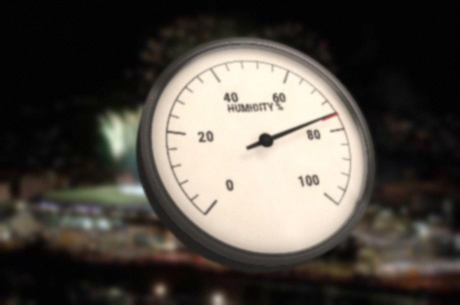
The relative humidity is 76; %
